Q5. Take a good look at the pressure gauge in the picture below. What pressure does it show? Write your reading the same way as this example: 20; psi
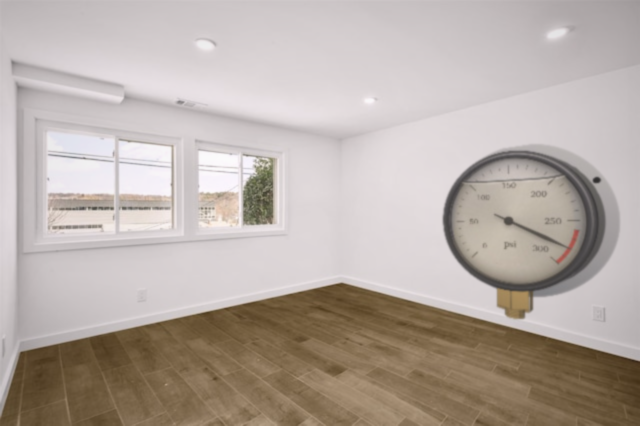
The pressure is 280; psi
